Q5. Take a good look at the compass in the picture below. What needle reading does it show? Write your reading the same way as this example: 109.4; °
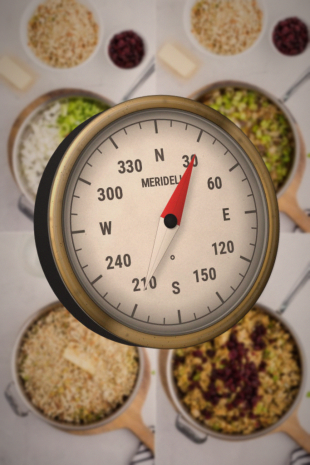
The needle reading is 30; °
